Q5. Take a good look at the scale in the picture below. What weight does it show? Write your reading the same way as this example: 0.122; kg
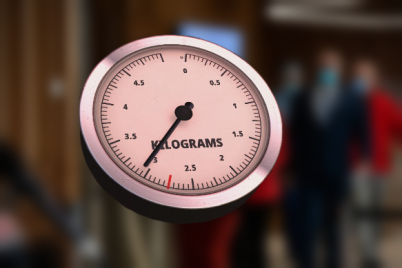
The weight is 3.05; kg
